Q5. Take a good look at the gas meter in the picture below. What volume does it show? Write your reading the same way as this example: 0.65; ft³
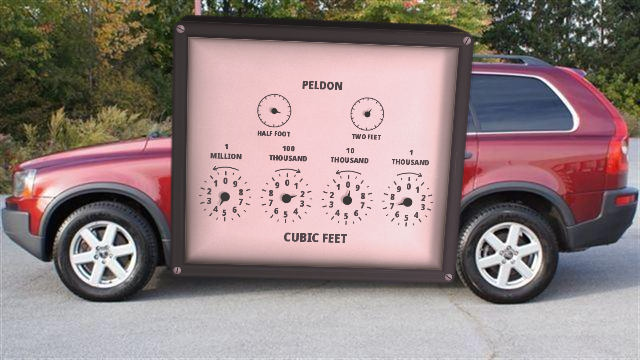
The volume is 419700; ft³
